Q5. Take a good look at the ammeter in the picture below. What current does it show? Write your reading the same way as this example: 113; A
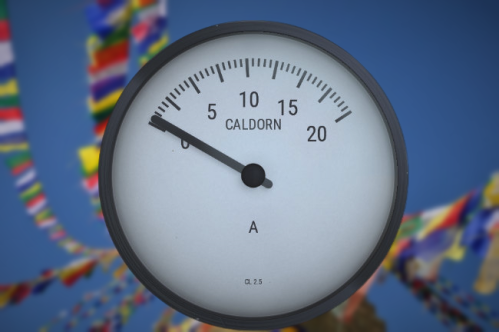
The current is 0.5; A
